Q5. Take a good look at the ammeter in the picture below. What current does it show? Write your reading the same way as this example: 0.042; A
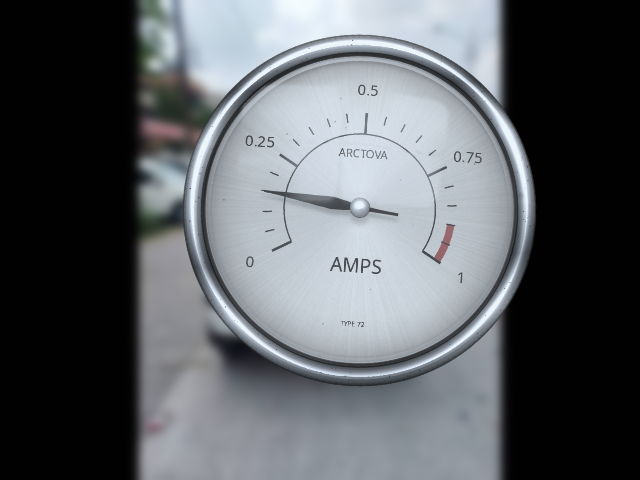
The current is 0.15; A
